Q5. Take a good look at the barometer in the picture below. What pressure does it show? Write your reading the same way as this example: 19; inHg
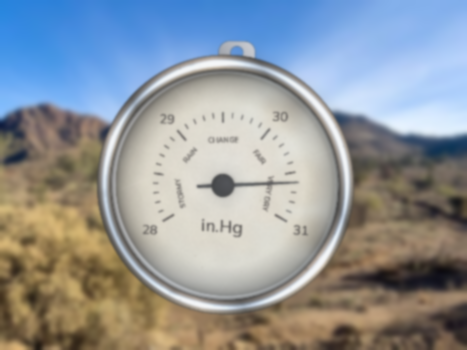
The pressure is 30.6; inHg
